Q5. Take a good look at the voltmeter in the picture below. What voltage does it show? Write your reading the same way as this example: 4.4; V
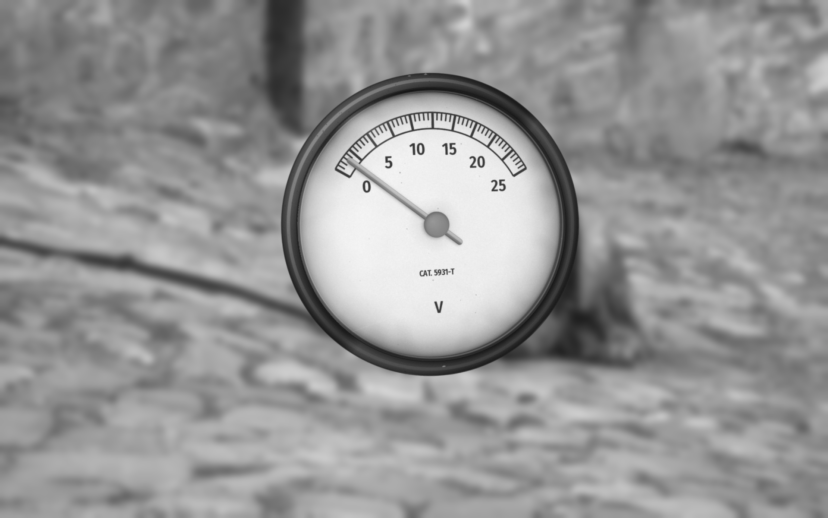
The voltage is 1.5; V
